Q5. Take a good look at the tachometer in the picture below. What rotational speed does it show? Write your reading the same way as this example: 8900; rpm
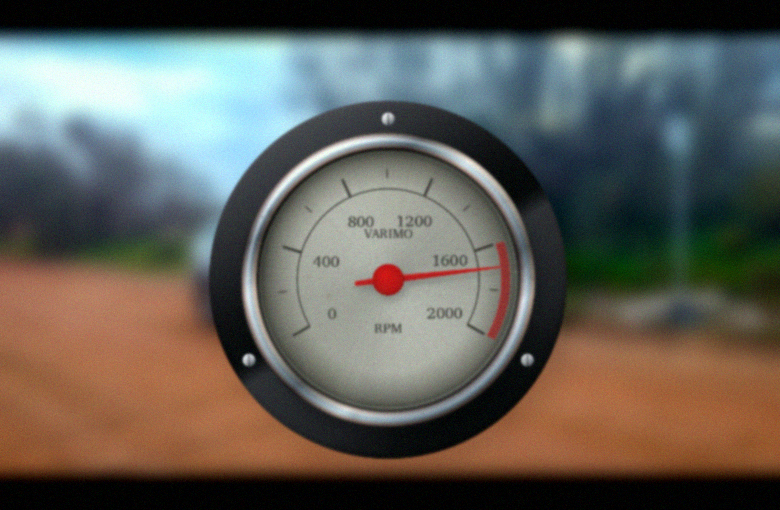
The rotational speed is 1700; rpm
